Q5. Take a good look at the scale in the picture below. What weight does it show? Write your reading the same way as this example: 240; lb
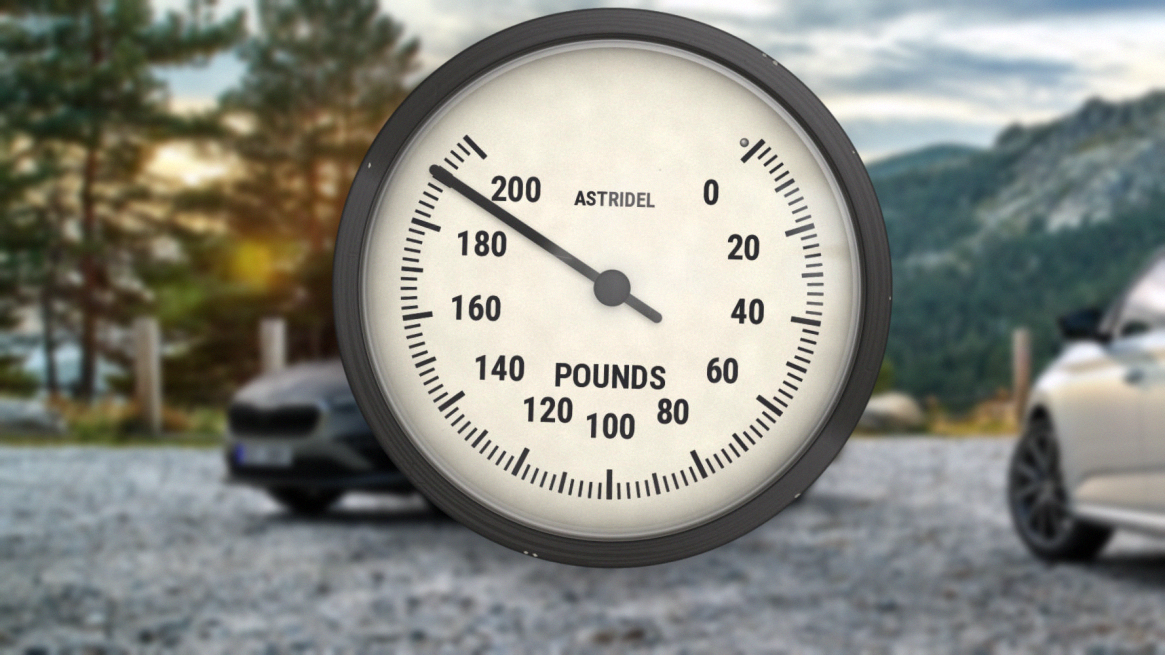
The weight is 191; lb
